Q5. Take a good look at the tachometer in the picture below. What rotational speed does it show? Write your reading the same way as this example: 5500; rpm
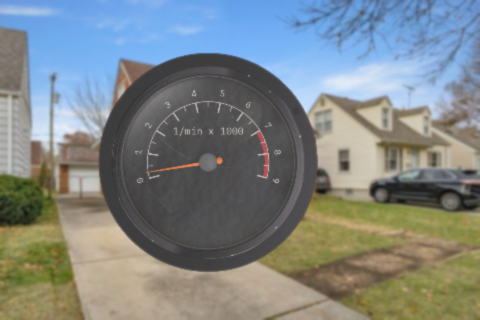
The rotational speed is 250; rpm
